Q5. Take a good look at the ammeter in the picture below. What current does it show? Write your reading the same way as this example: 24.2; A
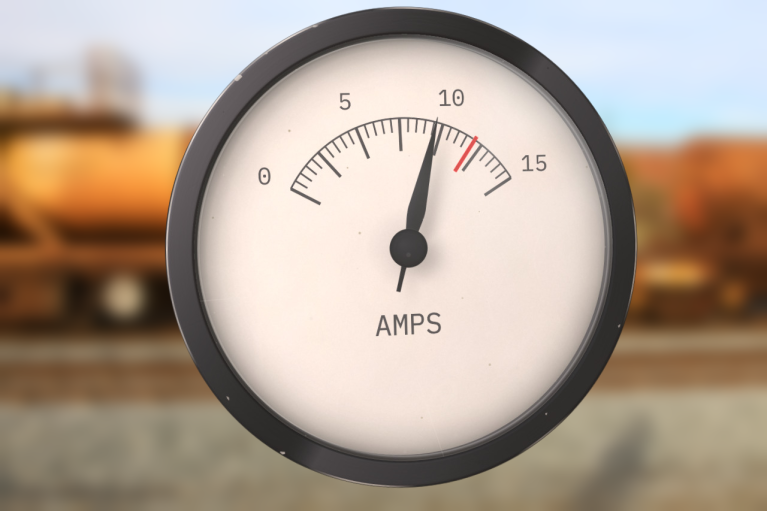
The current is 9.5; A
